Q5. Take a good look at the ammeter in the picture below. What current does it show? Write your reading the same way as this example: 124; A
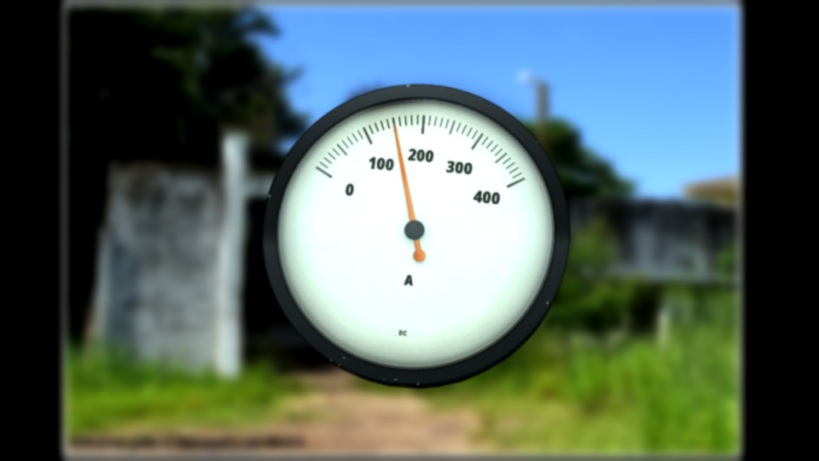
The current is 150; A
